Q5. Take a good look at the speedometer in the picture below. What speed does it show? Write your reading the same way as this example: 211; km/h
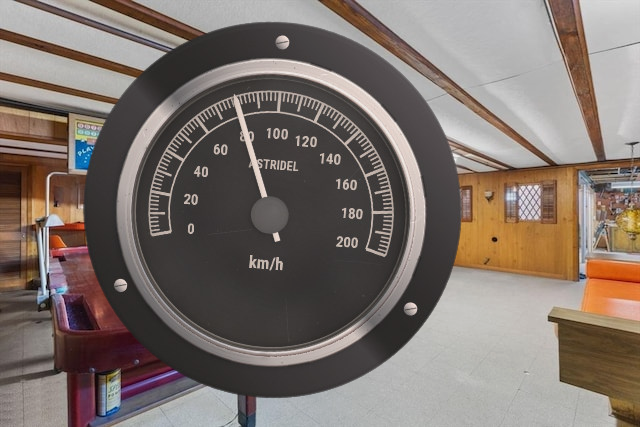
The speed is 80; km/h
